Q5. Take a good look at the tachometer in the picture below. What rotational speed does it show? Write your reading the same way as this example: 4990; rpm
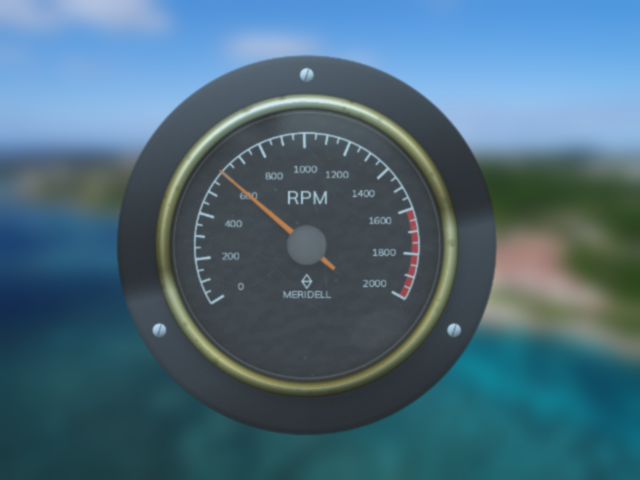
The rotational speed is 600; rpm
